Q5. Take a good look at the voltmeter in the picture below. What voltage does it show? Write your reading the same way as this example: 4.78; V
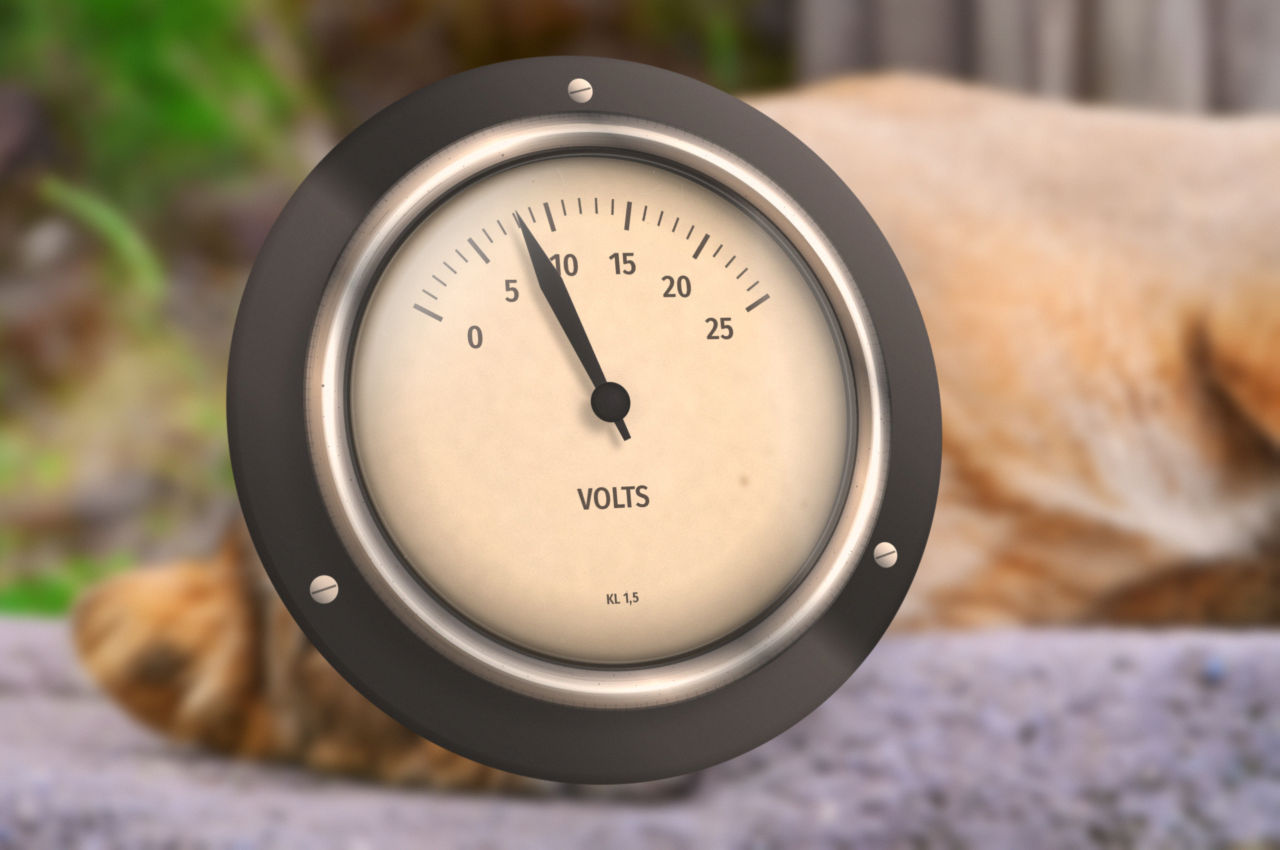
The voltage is 8; V
